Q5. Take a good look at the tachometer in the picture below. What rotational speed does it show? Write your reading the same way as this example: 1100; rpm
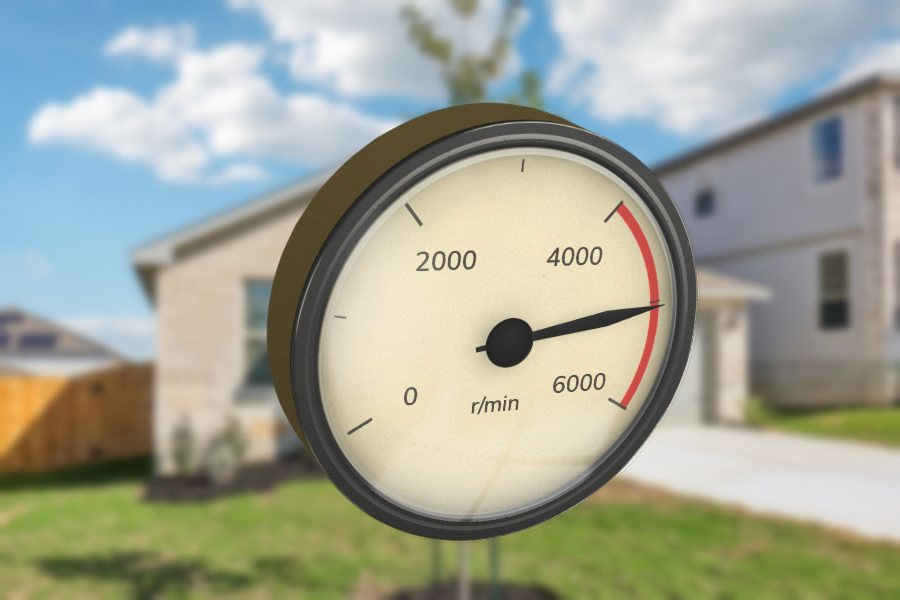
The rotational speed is 5000; rpm
